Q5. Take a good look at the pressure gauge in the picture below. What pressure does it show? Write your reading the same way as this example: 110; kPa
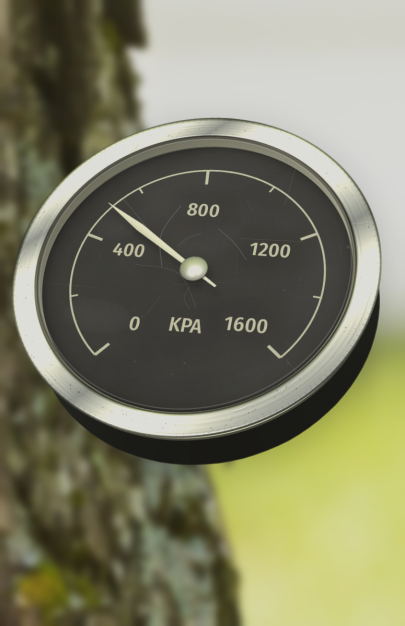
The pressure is 500; kPa
